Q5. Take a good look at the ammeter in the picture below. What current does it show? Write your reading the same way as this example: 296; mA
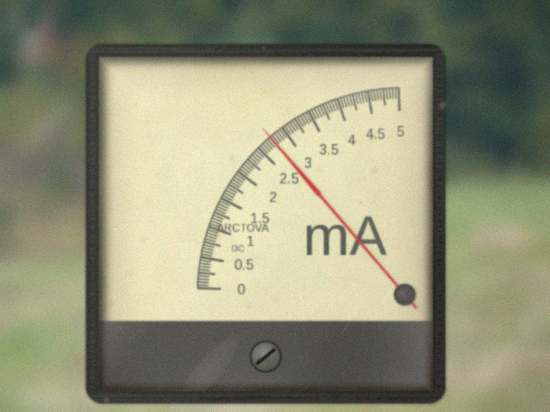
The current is 2.75; mA
